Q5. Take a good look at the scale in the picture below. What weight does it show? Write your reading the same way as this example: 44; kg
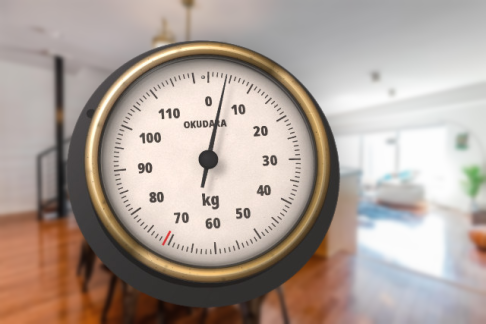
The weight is 4; kg
